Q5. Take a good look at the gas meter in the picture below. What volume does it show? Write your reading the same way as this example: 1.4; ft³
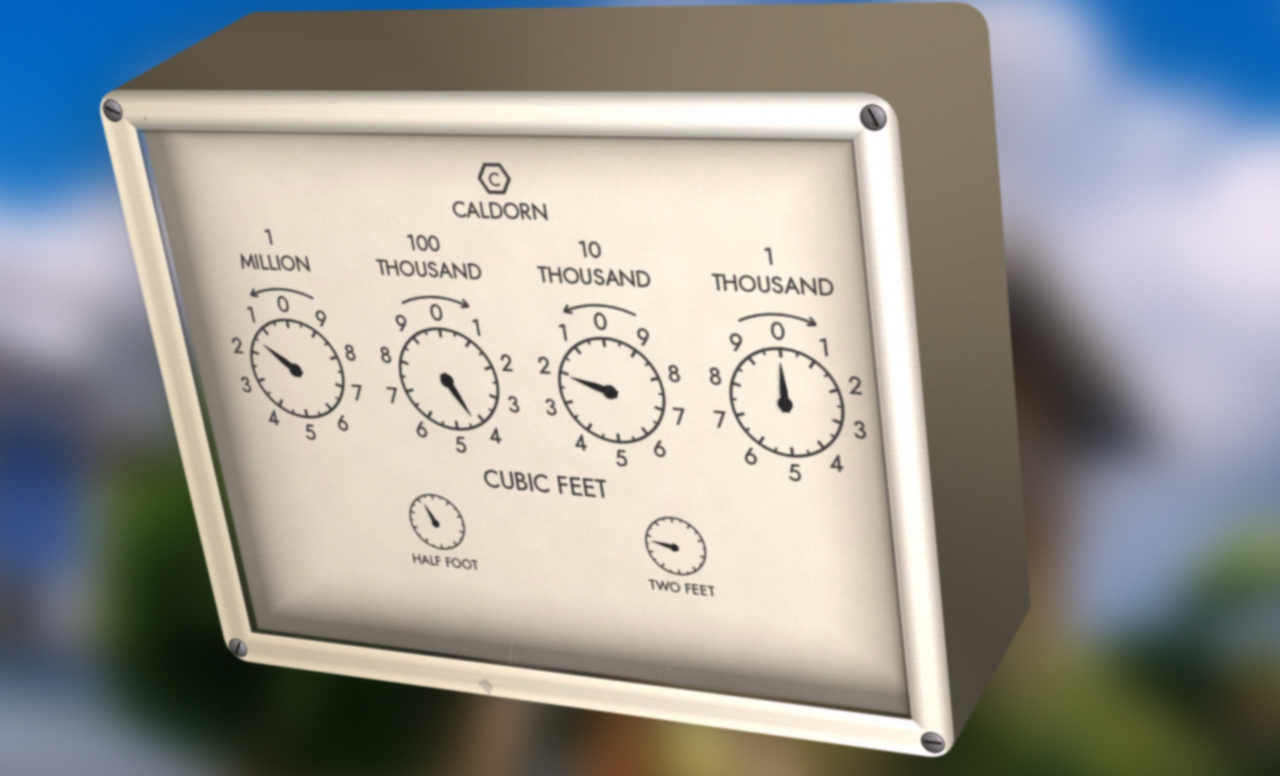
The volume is 142000; ft³
